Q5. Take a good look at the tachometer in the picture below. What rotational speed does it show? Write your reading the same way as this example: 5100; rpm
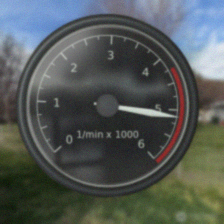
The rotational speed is 5125; rpm
